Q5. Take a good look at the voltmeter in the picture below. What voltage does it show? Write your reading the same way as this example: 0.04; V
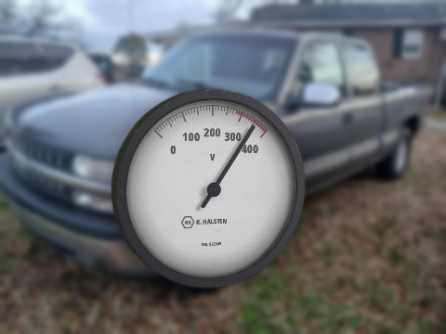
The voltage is 350; V
